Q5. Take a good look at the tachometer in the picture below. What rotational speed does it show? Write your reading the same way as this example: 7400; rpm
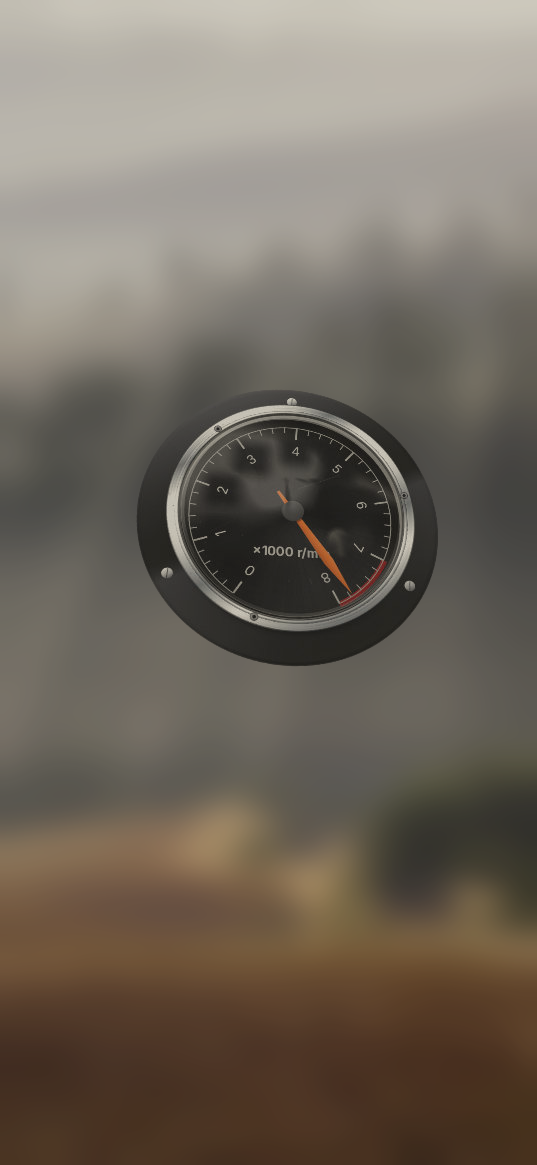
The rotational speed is 7800; rpm
